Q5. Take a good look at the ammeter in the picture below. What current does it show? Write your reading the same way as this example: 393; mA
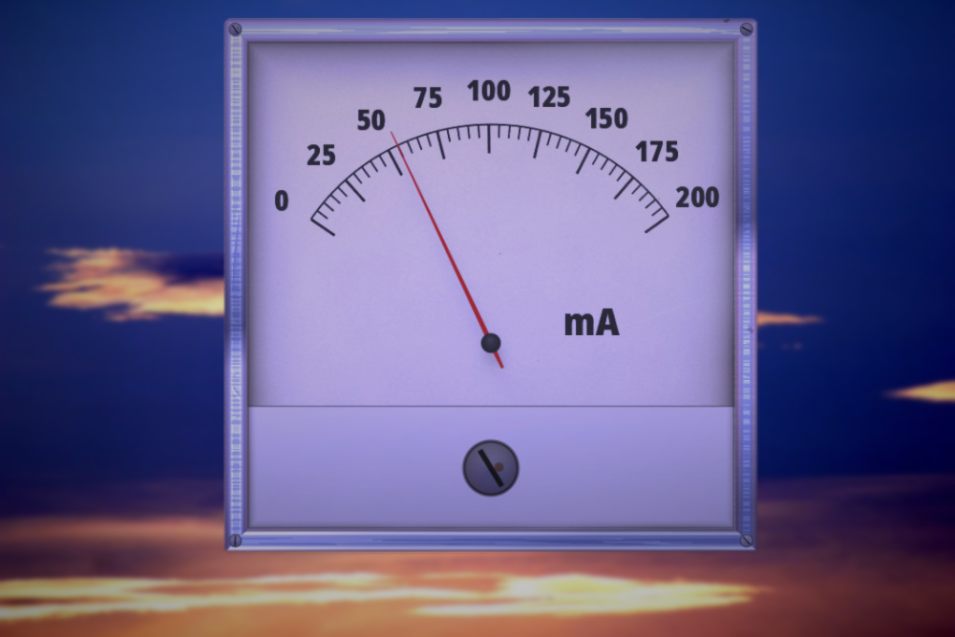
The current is 55; mA
